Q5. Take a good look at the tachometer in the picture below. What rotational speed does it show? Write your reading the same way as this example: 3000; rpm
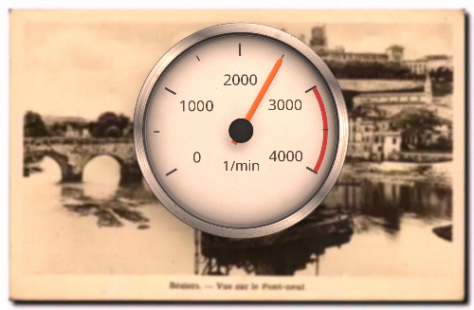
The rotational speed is 2500; rpm
